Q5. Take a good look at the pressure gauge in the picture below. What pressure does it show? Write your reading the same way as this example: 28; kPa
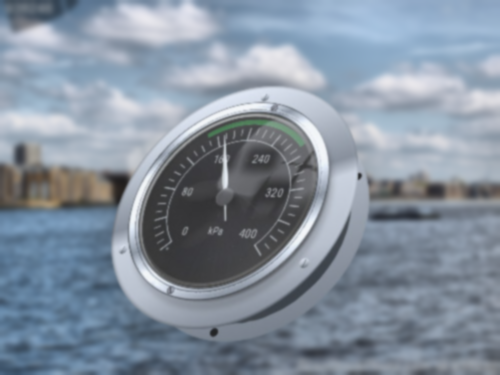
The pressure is 170; kPa
